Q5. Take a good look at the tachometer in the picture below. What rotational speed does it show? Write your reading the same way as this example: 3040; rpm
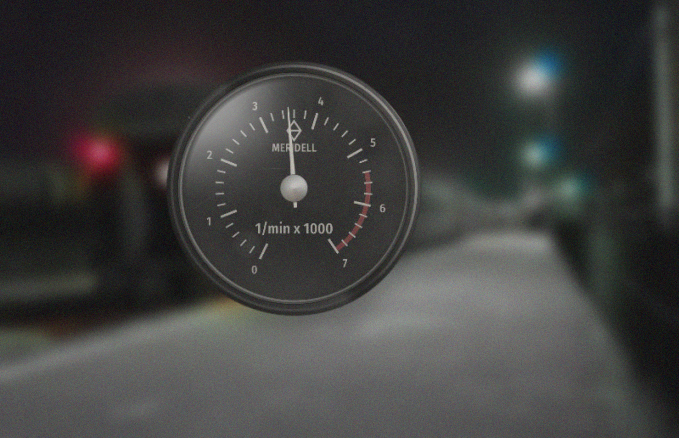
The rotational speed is 3500; rpm
